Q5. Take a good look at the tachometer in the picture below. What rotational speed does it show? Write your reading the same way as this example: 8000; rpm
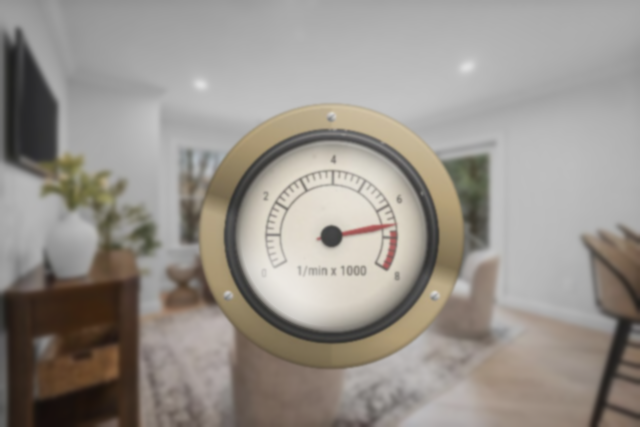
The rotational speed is 6600; rpm
